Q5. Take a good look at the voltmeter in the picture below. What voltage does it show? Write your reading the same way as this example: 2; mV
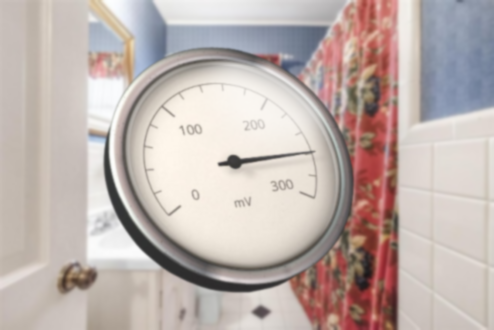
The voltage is 260; mV
